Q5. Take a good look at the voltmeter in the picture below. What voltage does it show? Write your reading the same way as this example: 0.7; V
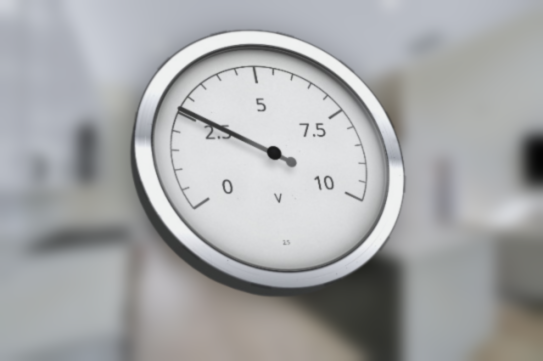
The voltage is 2.5; V
